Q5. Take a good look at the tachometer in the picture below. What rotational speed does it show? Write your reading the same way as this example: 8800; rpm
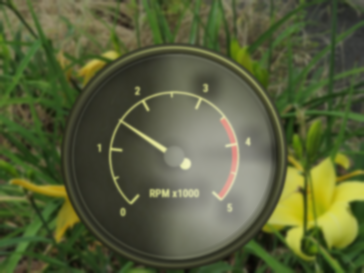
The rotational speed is 1500; rpm
